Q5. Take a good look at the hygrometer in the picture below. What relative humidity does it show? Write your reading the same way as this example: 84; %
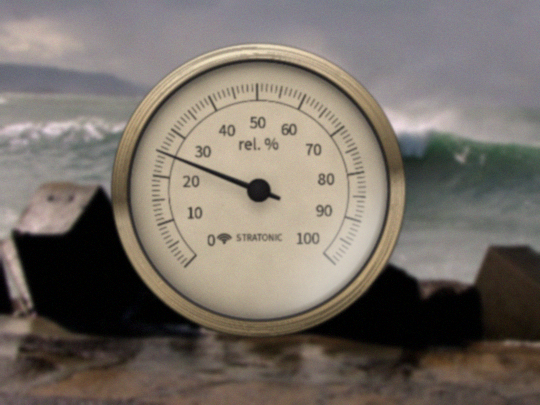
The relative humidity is 25; %
